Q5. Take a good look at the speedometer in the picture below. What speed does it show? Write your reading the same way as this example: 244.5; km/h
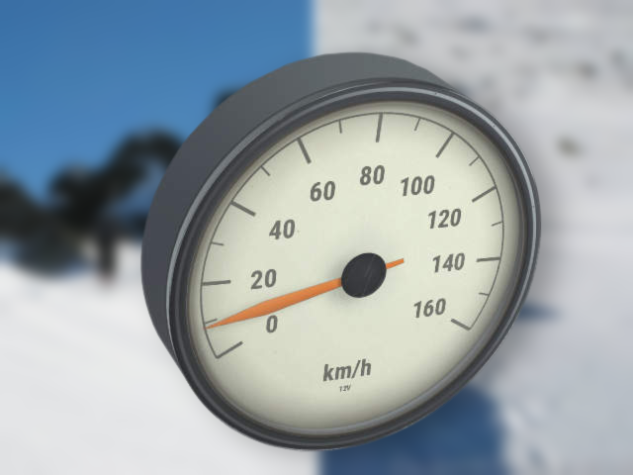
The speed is 10; km/h
